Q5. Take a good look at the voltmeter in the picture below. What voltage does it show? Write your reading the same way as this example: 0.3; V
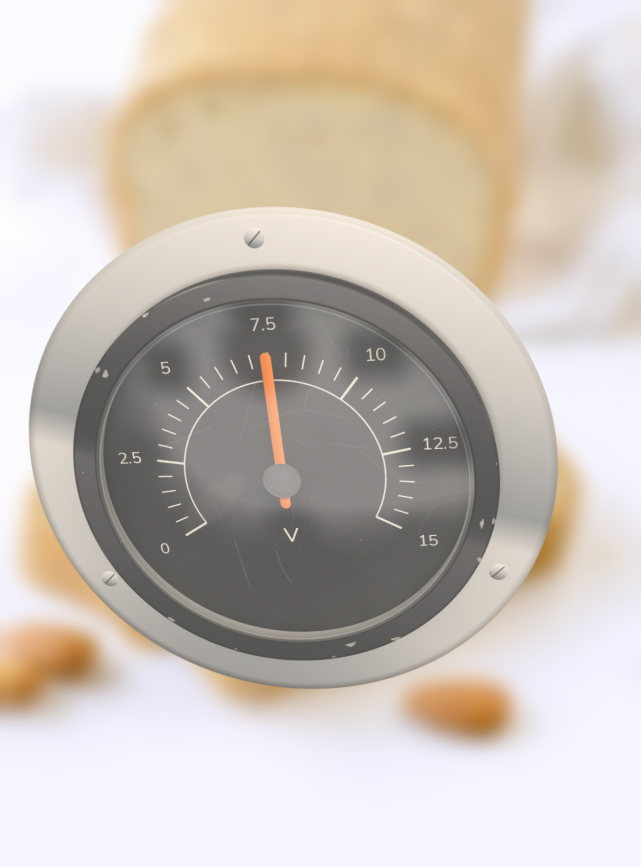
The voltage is 7.5; V
